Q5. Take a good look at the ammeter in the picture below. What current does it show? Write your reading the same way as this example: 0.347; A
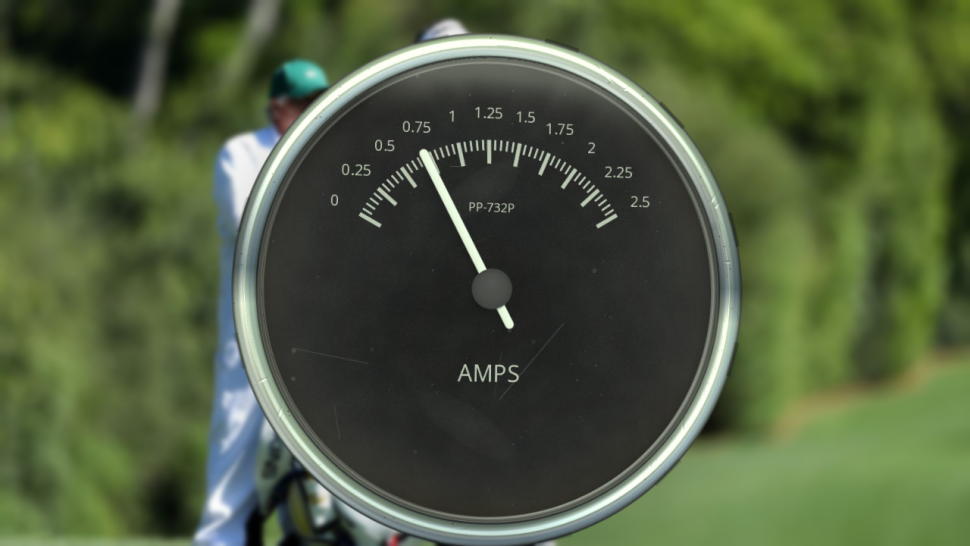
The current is 0.7; A
